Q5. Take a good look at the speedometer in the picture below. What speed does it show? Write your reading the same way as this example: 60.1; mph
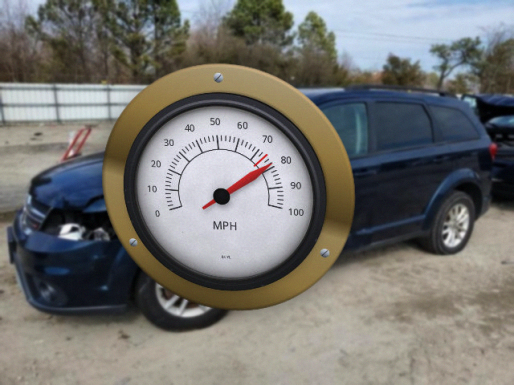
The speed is 78; mph
